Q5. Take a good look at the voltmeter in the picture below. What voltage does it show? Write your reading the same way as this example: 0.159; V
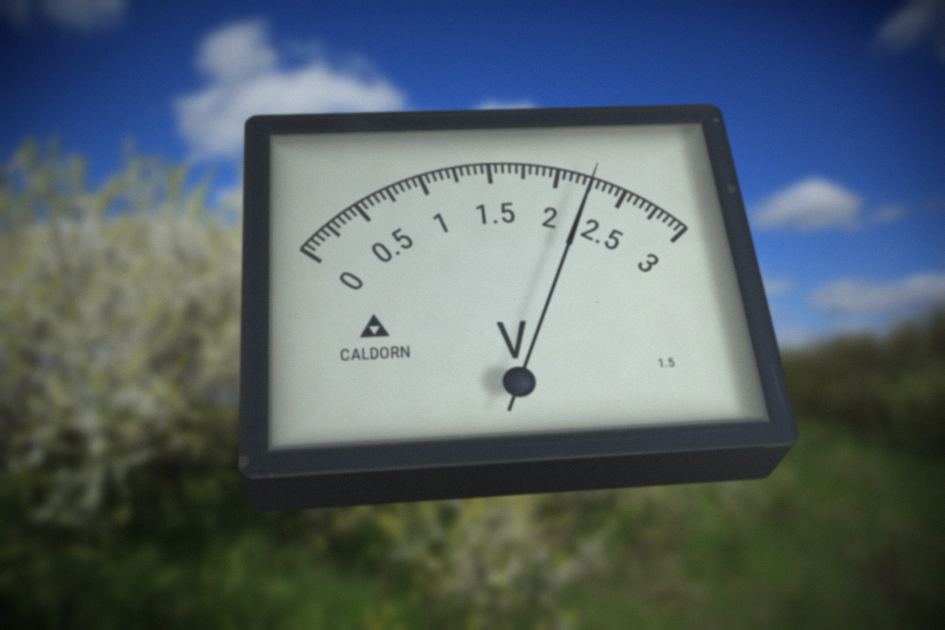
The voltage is 2.25; V
